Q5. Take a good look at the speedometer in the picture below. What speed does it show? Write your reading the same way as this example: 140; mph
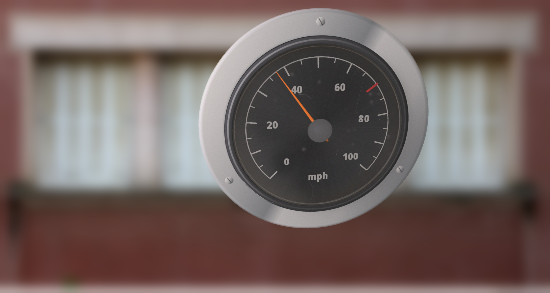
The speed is 37.5; mph
